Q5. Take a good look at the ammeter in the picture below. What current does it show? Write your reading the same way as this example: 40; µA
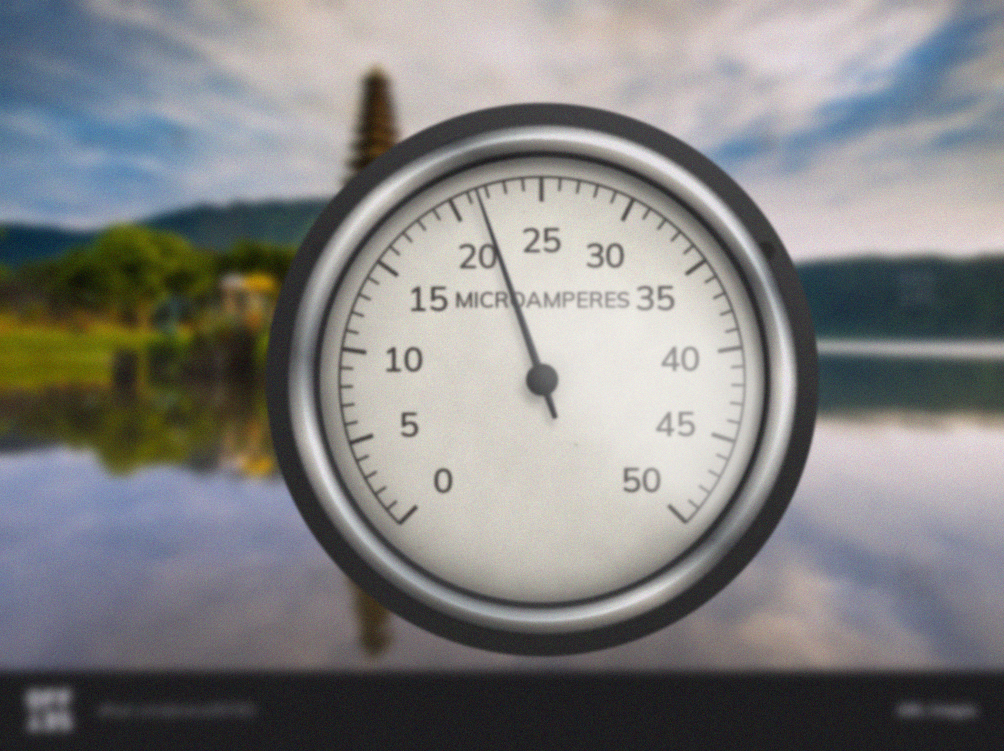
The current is 21.5; µA
